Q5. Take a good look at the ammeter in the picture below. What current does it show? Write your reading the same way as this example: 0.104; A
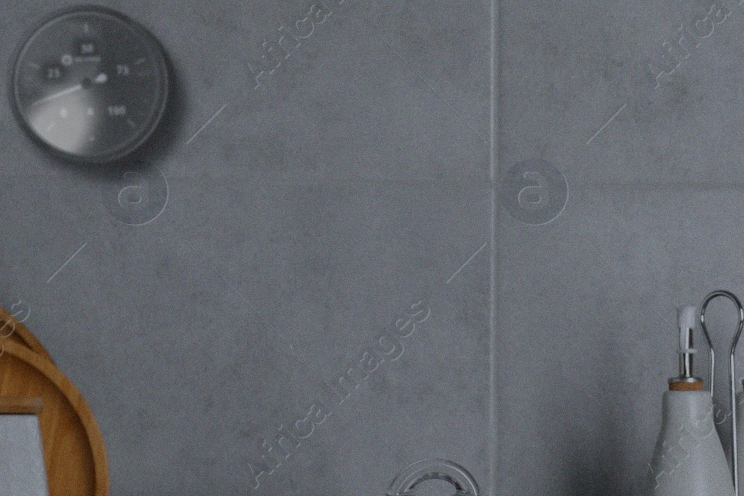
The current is 10; A
